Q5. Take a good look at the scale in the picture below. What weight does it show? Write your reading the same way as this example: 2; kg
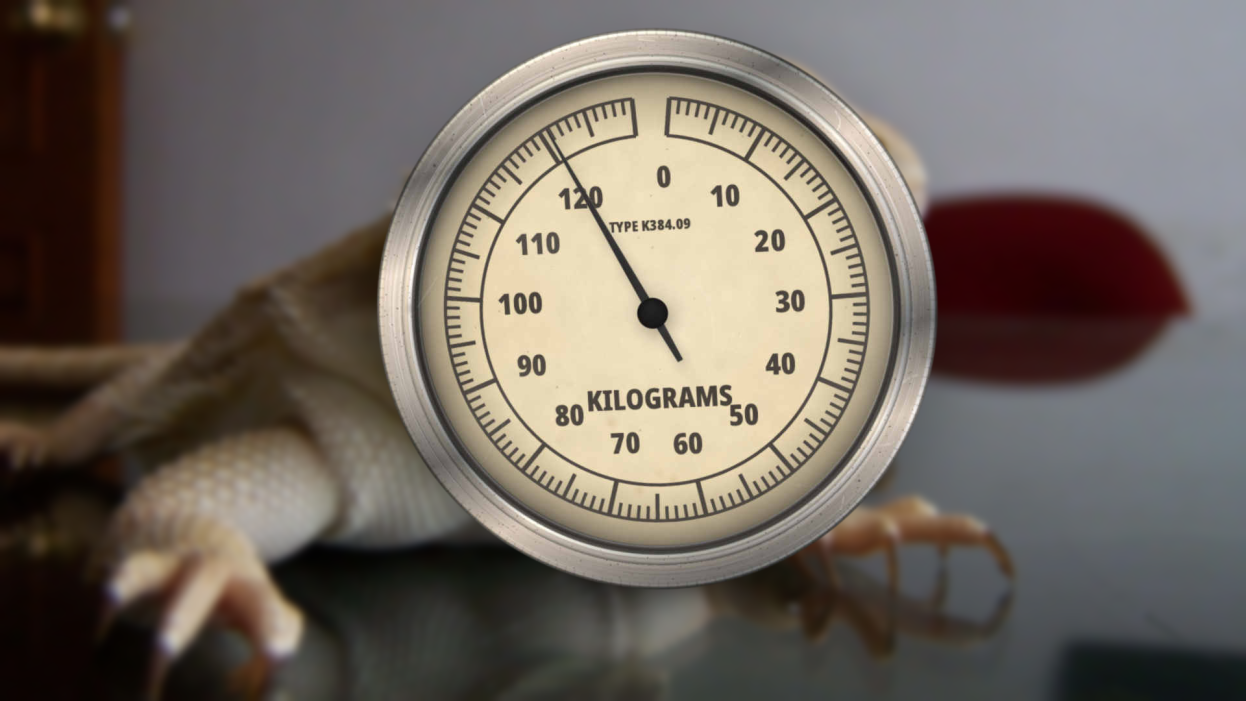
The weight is 121; kg
